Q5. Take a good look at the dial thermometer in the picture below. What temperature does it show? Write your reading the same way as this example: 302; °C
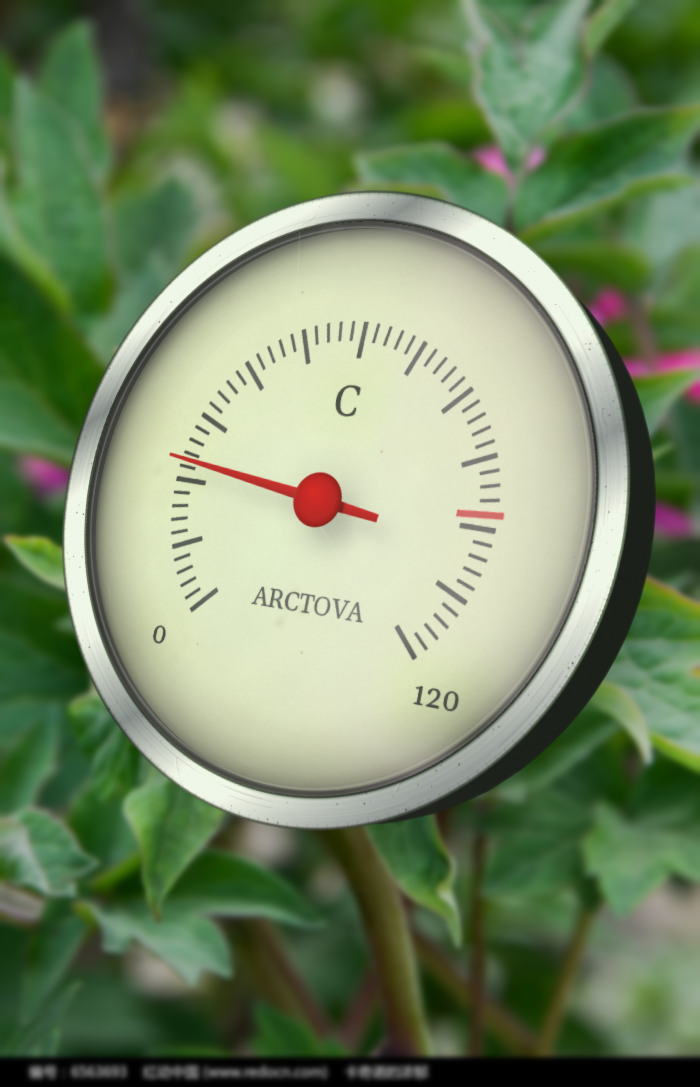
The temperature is 23; °C
